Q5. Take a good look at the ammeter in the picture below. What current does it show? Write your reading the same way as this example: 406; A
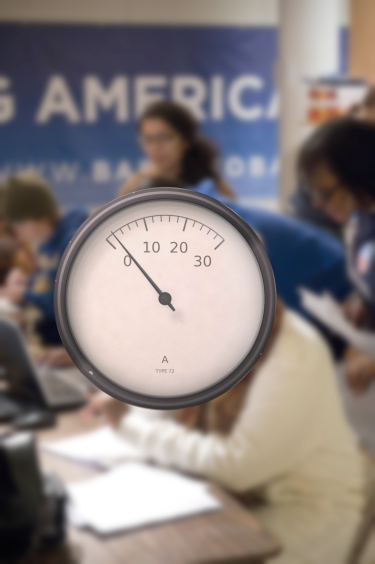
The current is 2; A
